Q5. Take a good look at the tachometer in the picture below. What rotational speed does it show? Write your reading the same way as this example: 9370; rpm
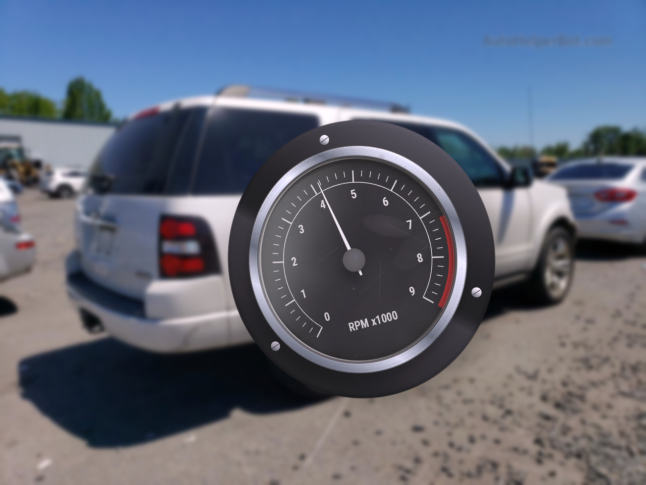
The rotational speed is 4200; rpm
